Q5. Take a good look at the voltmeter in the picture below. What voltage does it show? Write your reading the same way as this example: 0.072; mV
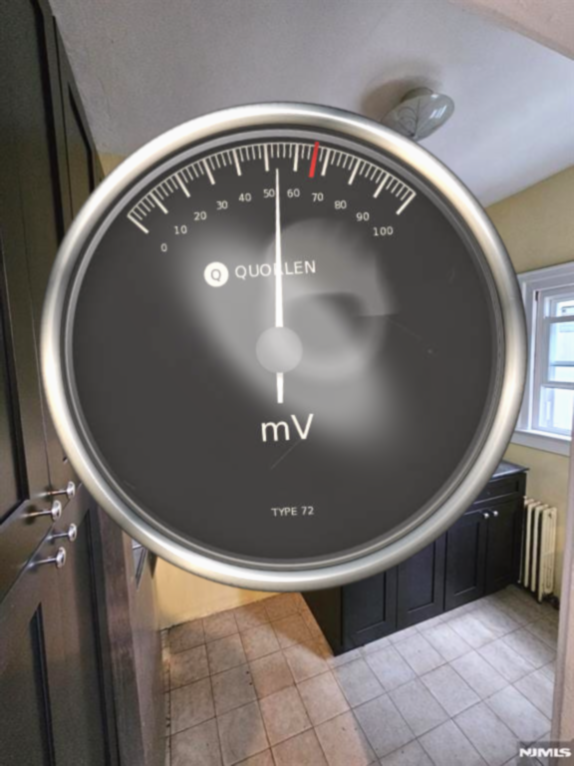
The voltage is 54; mV
